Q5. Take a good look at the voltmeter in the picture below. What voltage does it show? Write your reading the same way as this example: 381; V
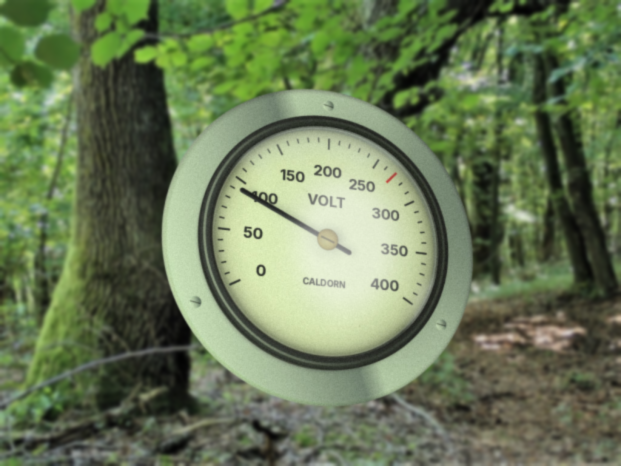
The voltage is 90; V
